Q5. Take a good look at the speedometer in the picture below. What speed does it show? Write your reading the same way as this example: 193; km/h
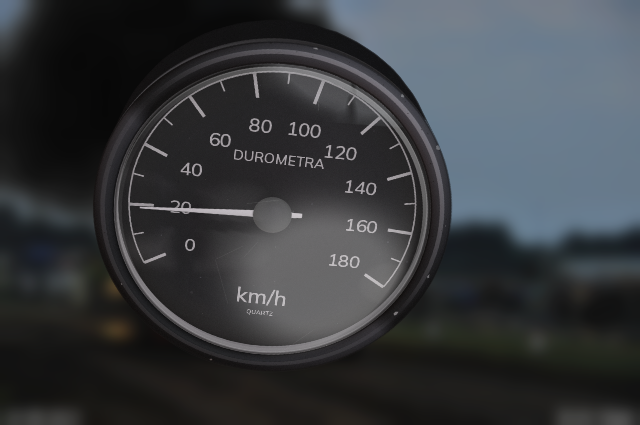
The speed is 20; km/h
